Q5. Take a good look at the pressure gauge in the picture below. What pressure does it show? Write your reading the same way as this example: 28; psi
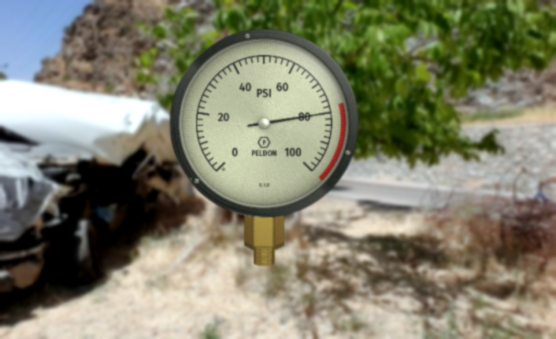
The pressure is 80; psi
